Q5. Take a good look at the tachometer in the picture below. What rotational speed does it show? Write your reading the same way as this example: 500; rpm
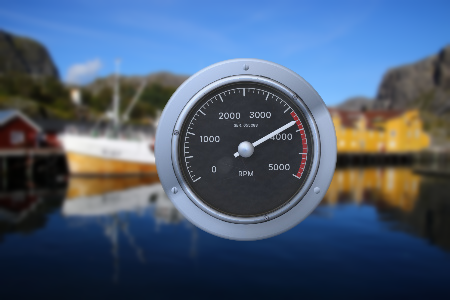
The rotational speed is 3800; rpm
